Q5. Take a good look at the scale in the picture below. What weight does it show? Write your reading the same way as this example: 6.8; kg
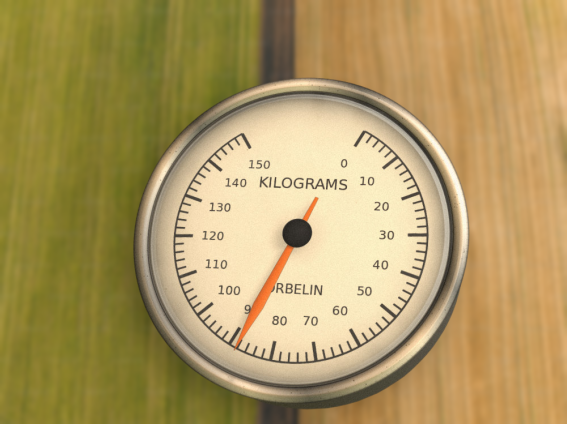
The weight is 88; kg
